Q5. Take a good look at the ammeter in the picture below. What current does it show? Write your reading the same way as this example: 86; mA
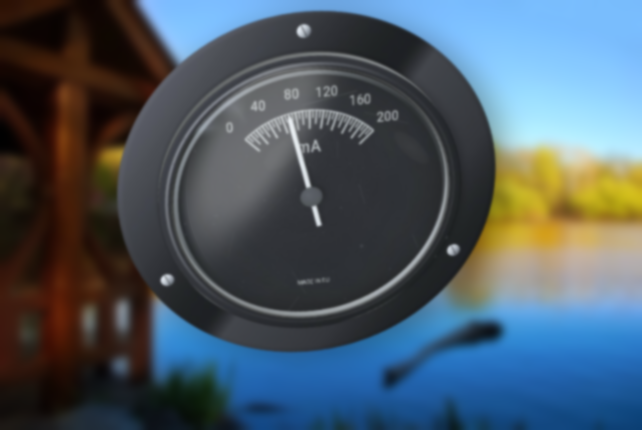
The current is 70; mA
